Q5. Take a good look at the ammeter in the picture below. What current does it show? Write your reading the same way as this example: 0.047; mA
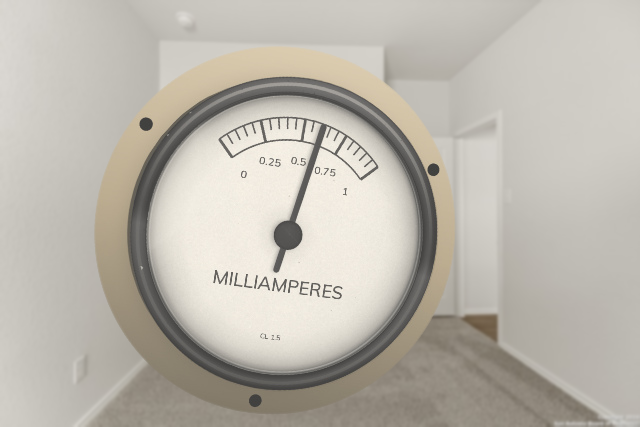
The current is 0.6; mA
